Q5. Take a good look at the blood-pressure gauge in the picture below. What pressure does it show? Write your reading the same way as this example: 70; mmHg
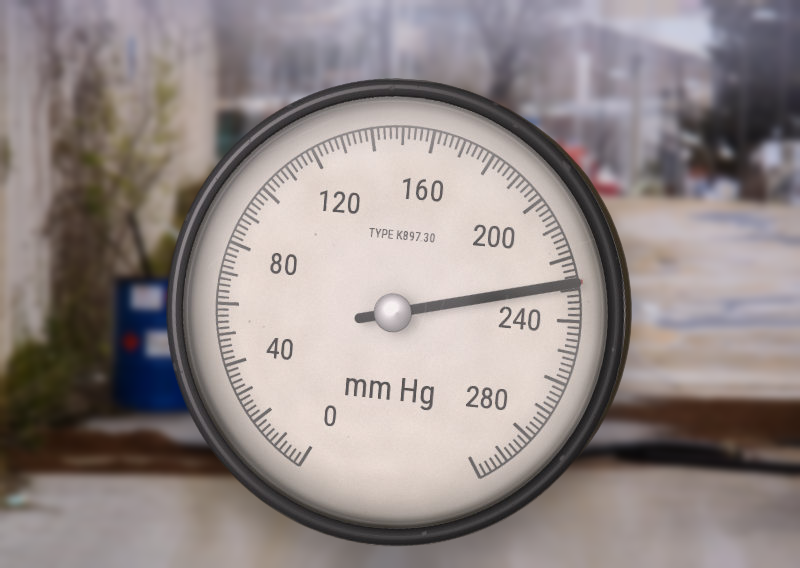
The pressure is 228; mmHg
